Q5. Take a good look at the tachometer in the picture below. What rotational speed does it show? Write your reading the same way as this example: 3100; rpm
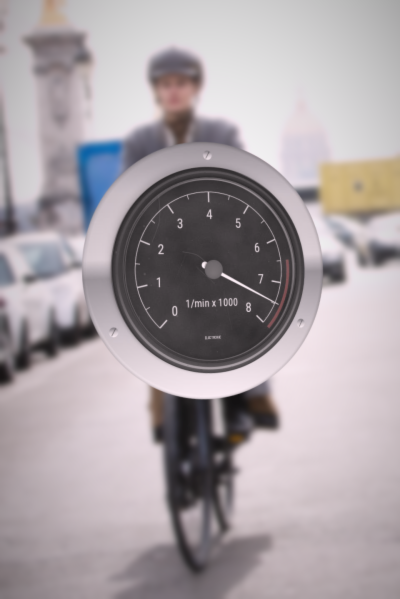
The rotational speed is 7500; rpm
